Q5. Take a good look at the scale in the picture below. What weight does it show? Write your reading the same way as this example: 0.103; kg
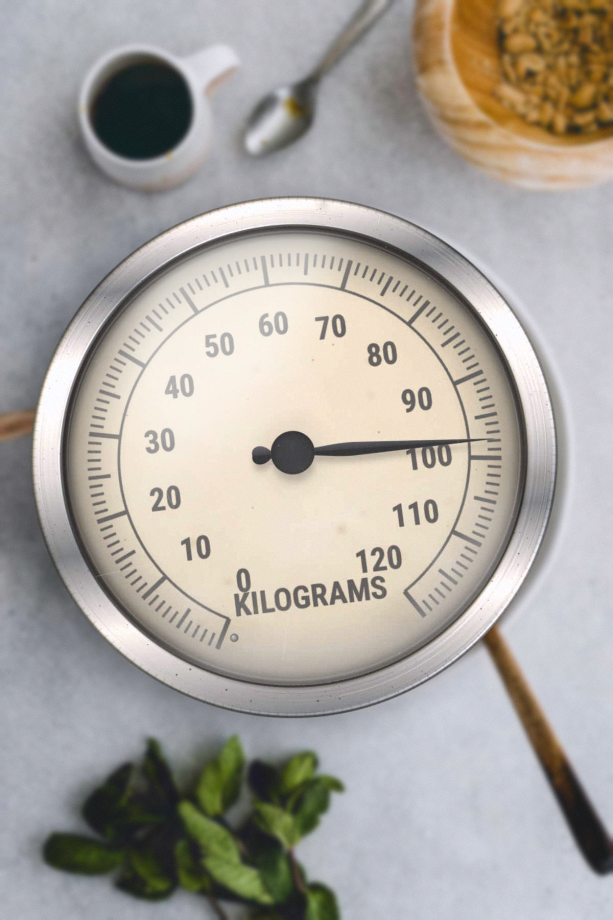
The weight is 98; kg
